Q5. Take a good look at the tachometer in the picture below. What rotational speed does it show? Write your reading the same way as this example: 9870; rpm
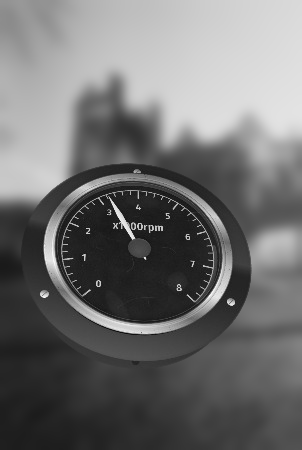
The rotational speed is 3200; rpm
